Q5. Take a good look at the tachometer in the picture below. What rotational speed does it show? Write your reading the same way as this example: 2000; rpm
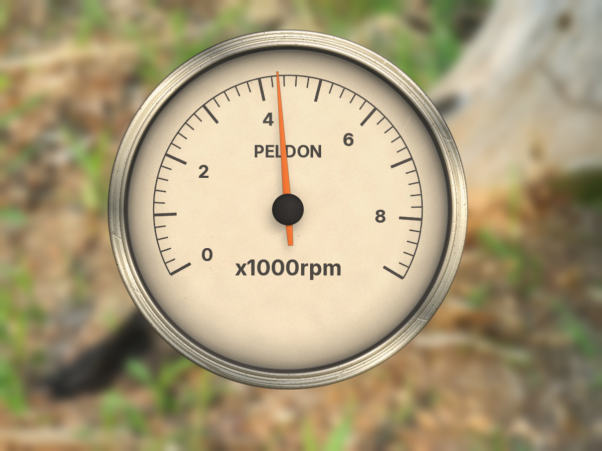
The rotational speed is 4300; rpm
